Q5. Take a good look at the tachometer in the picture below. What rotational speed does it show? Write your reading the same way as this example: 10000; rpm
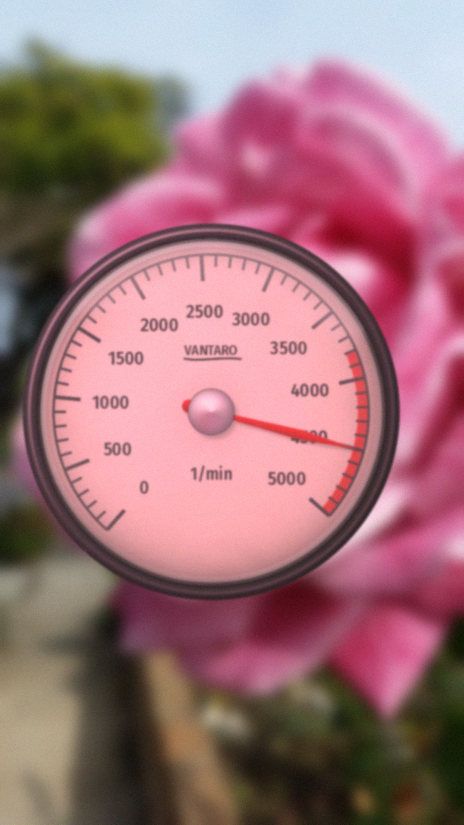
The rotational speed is 4500; rpm
